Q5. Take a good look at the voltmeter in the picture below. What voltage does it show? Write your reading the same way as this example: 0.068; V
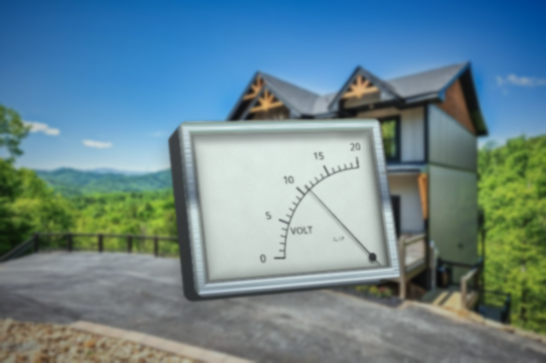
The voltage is 11; V
